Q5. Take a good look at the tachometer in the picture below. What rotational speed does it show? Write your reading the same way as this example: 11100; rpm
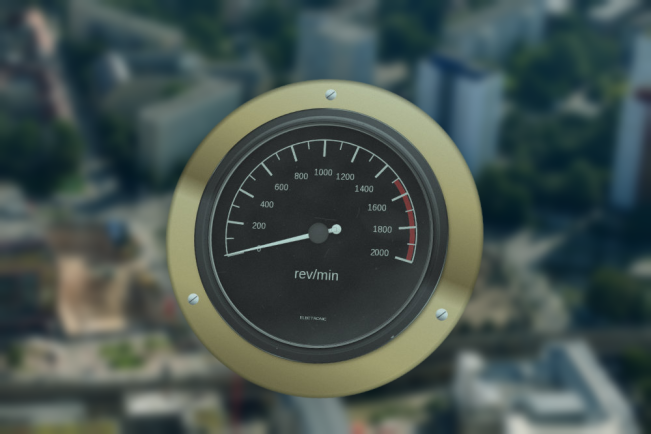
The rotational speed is 0; rpm
